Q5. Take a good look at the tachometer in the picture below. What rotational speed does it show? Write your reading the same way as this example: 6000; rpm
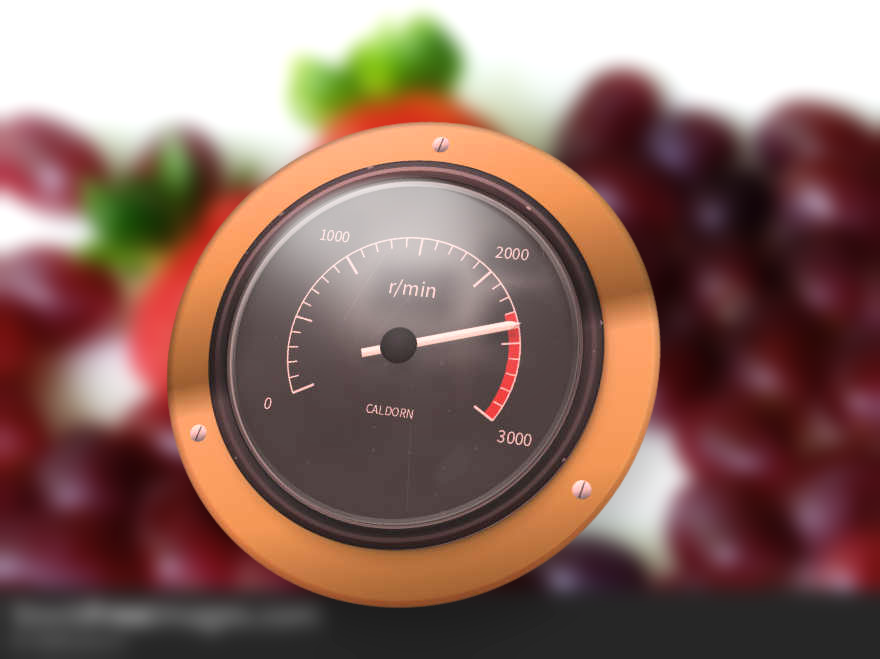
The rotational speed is 2400; rpm
